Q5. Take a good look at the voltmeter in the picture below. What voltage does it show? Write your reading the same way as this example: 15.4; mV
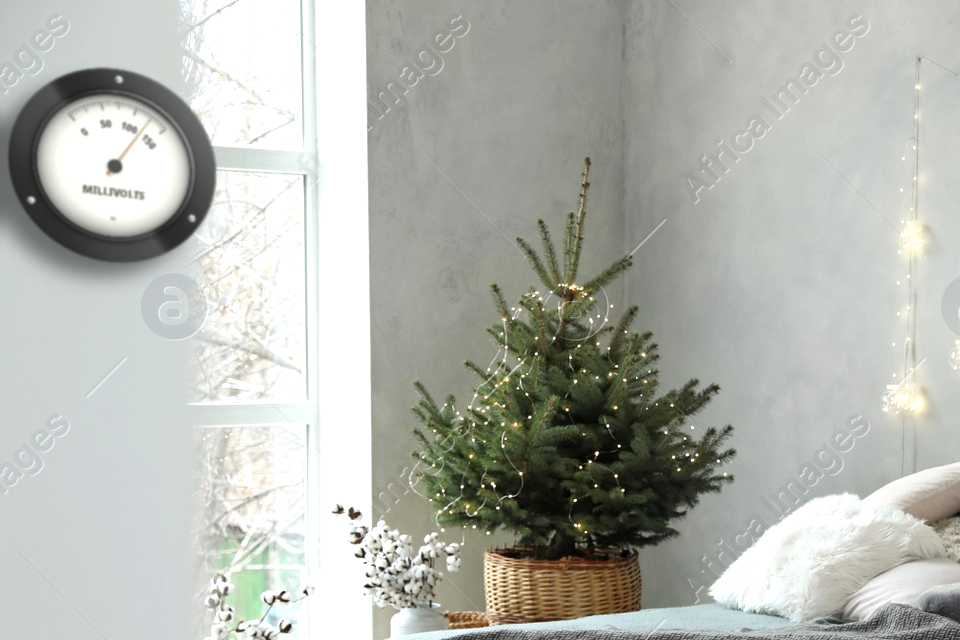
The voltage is 125; mV
